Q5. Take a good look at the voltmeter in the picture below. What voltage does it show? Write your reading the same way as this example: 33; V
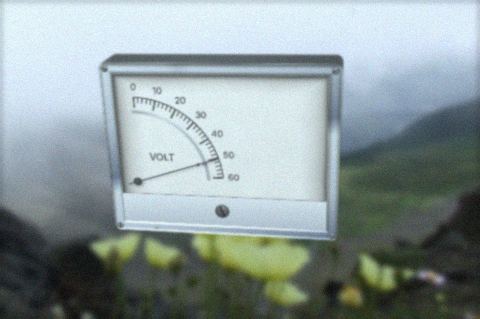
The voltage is 50; V
